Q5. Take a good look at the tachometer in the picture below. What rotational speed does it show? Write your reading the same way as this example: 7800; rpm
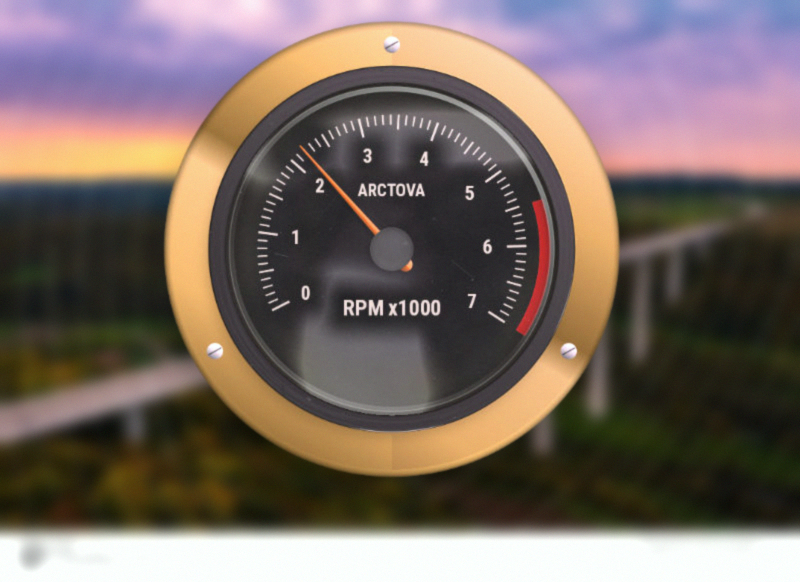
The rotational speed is 2200; rpm
